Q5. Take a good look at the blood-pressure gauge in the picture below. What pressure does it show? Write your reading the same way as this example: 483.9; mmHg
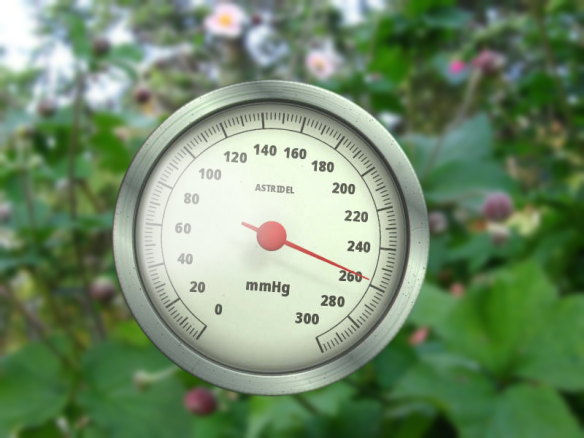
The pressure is 258; mmHg
